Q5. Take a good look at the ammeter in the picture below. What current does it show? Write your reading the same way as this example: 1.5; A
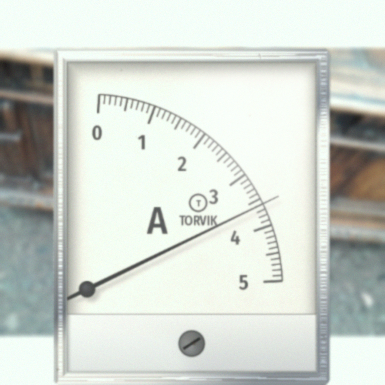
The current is 3.6; A
